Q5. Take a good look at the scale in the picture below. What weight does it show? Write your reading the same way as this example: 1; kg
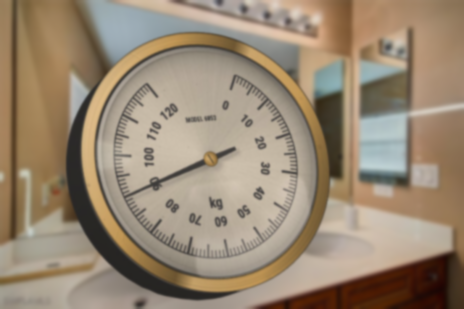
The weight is 90; kg
